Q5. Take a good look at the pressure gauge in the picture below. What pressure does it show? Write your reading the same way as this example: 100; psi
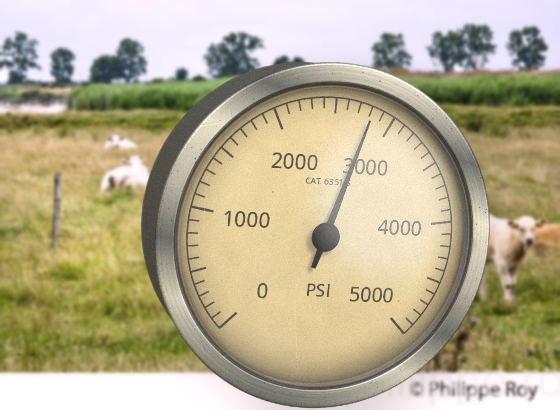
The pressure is 2800; psi
